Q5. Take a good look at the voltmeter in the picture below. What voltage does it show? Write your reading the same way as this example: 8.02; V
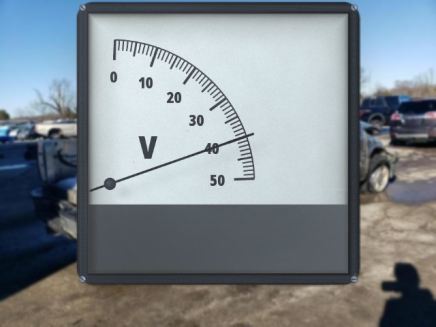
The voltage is 40; V
